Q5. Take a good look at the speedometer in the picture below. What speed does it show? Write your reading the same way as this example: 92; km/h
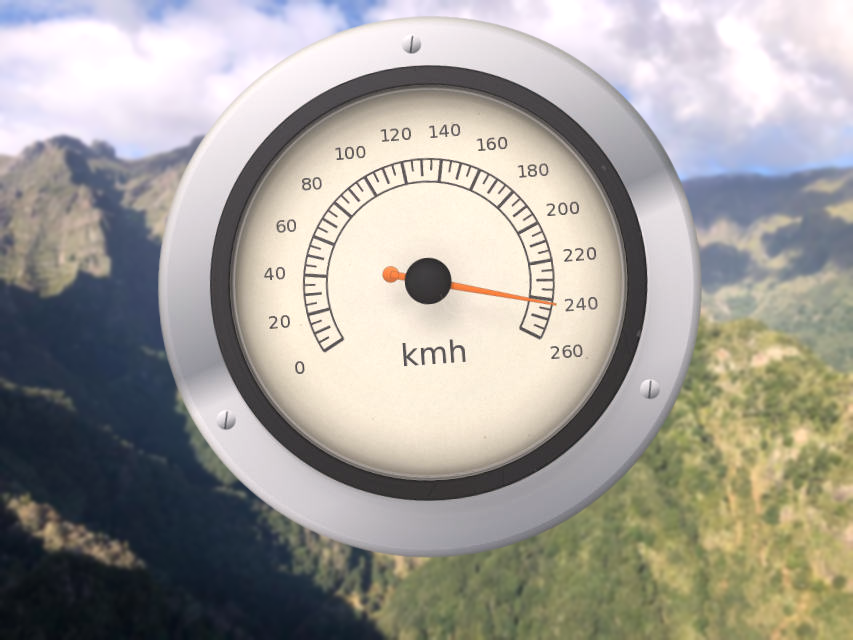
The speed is 242.5; km/h
